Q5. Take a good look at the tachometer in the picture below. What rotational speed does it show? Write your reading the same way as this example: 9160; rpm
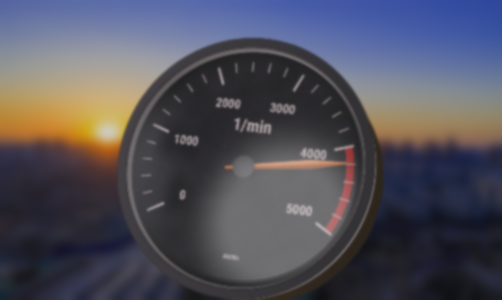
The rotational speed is 4200; rpm
